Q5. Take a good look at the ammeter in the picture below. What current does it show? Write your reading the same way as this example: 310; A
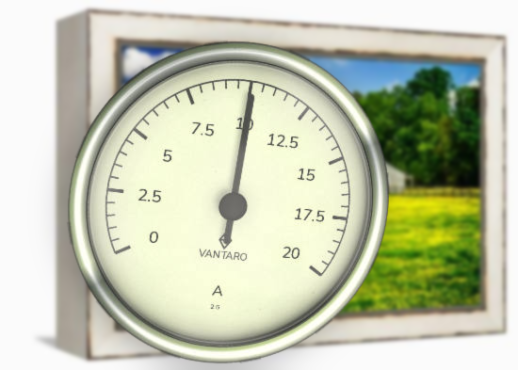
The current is 10; A
